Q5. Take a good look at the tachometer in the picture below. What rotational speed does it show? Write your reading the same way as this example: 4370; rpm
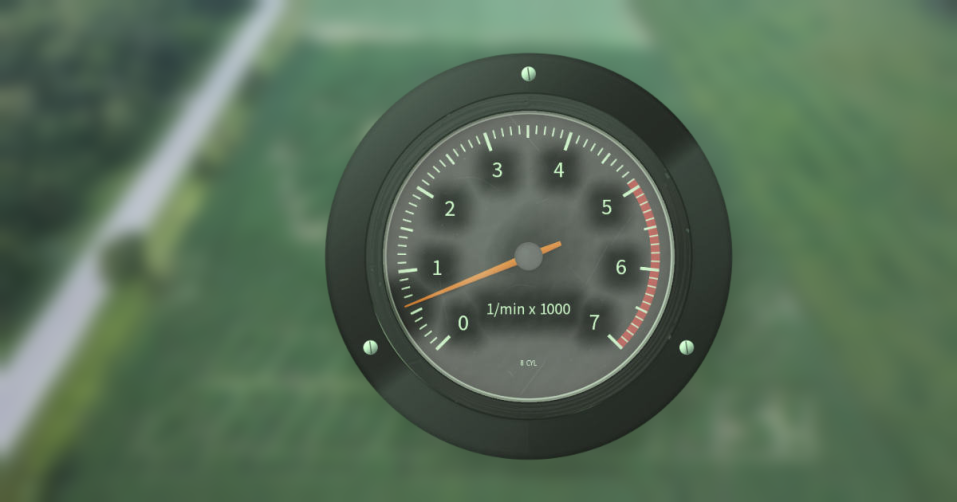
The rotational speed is 600; rpm
